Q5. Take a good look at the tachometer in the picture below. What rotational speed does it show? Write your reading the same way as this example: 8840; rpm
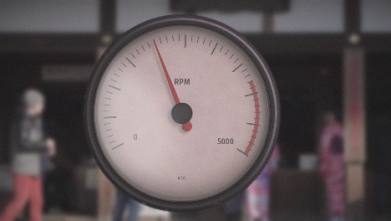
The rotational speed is 2000; rpm
